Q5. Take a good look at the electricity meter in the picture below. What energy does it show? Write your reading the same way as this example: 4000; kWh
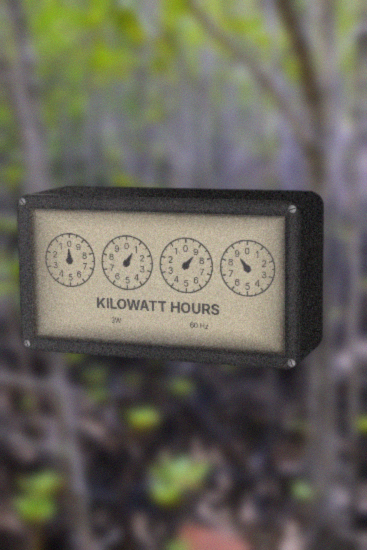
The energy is 89; kWh
